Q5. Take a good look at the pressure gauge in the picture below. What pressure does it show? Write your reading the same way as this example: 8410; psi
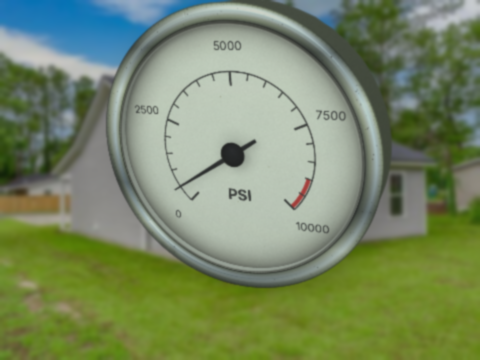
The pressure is 500; psi
